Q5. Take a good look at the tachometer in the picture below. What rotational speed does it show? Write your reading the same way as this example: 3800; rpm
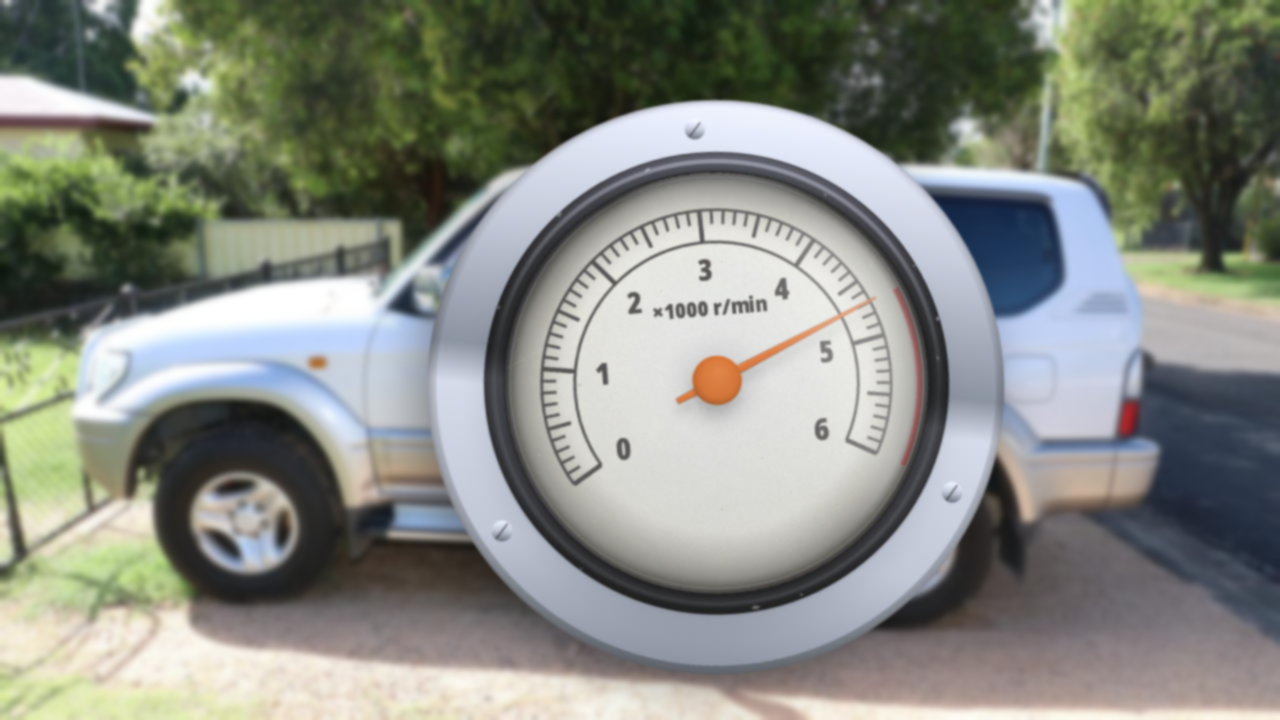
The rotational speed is 4700; rpm
